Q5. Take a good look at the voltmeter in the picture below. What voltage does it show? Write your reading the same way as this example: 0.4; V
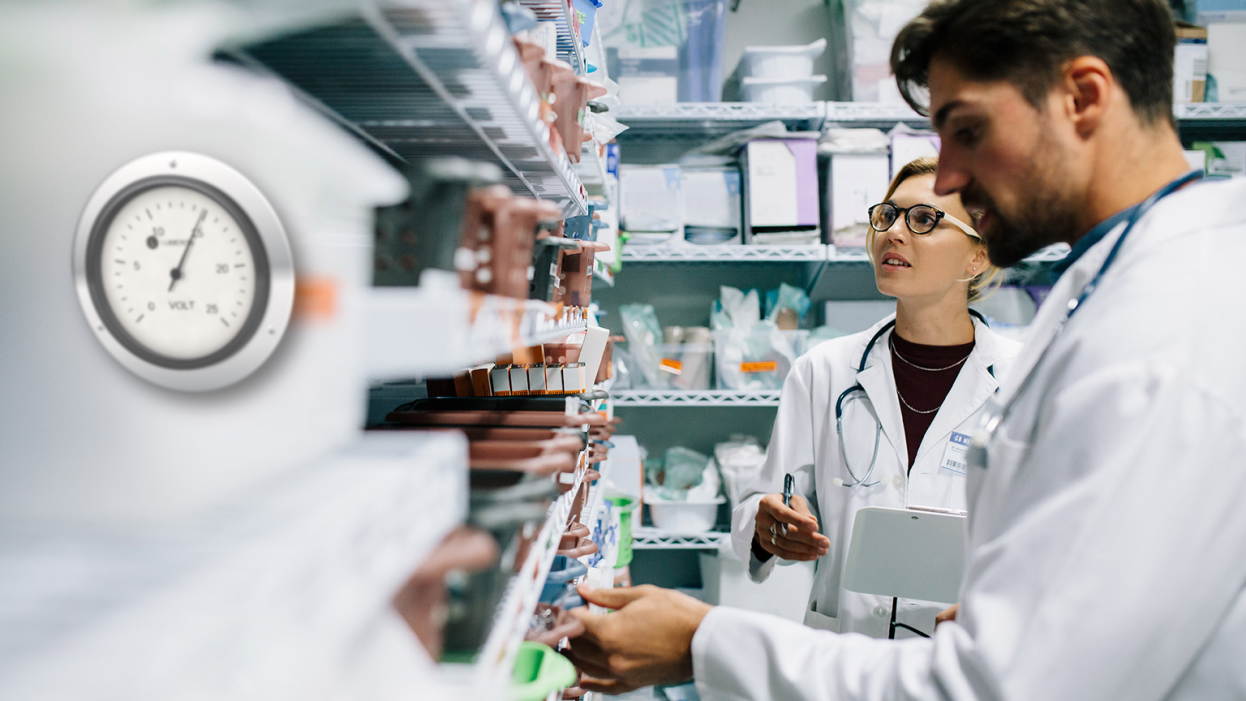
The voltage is 15; V
